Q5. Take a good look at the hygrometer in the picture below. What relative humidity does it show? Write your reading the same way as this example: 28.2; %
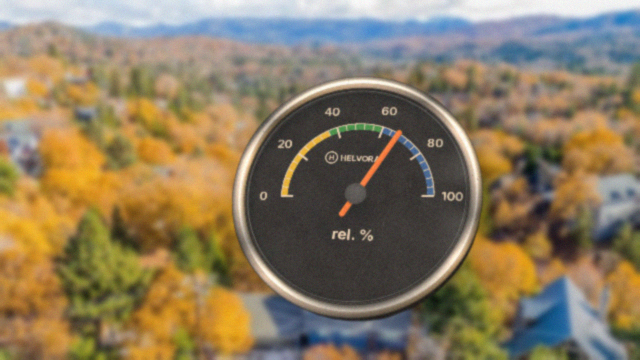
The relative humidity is 68; %
